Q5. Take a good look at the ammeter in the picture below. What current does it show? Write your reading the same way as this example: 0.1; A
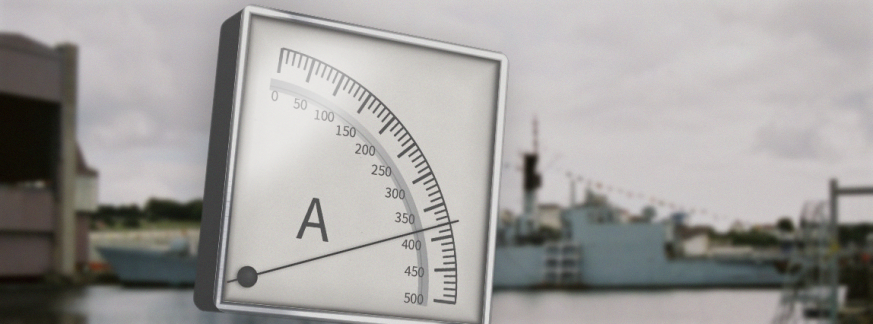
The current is 380; A
